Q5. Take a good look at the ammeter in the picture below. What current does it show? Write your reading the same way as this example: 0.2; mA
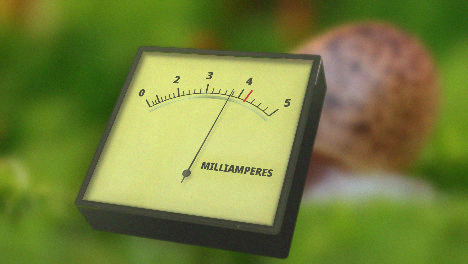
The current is 3.8; mA
